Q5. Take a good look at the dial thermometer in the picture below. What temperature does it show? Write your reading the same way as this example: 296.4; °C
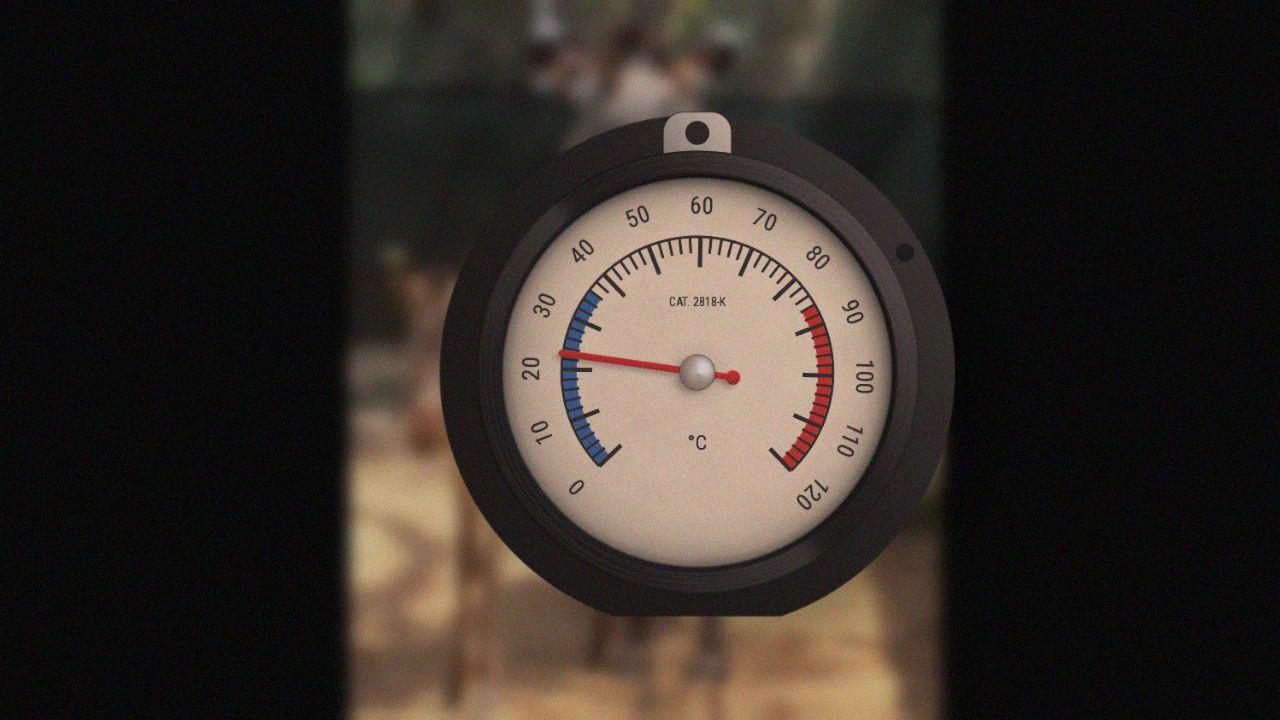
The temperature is 23; °C
